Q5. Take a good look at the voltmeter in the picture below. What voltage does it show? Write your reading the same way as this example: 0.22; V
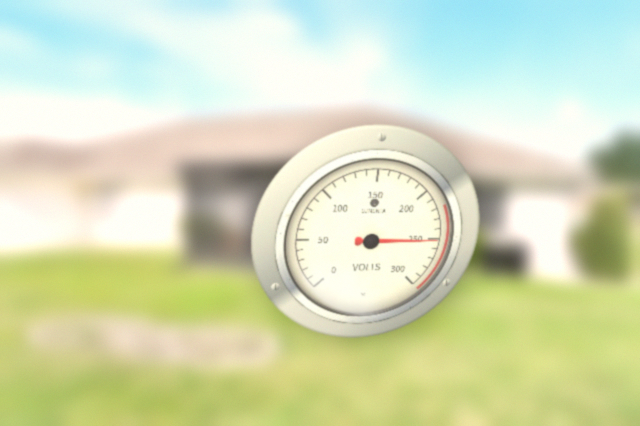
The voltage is 250; V
